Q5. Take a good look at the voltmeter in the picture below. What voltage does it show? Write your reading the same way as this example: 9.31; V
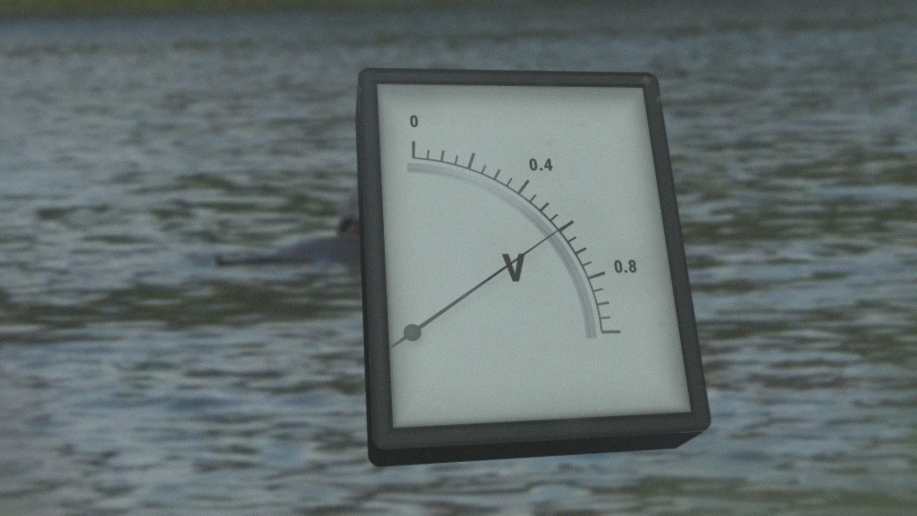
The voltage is 0.6; V
